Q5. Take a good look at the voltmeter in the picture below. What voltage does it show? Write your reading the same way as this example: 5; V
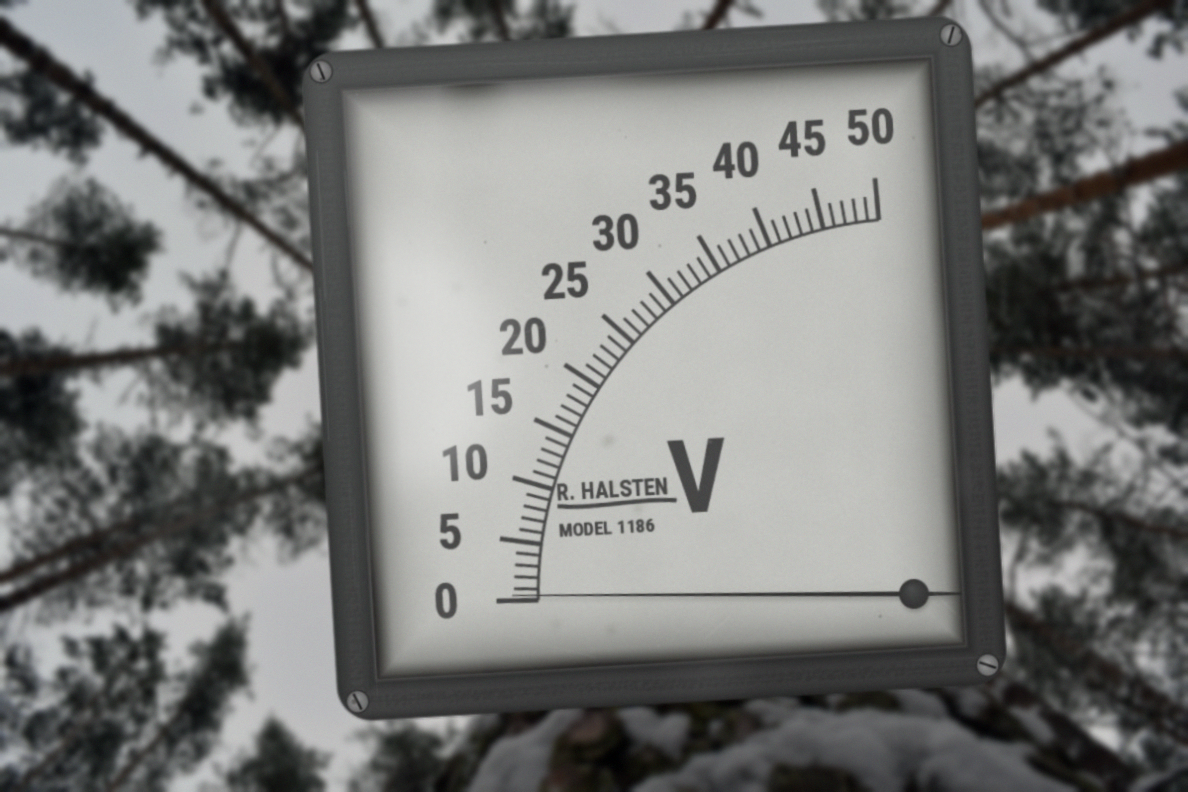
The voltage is 0.5; V
